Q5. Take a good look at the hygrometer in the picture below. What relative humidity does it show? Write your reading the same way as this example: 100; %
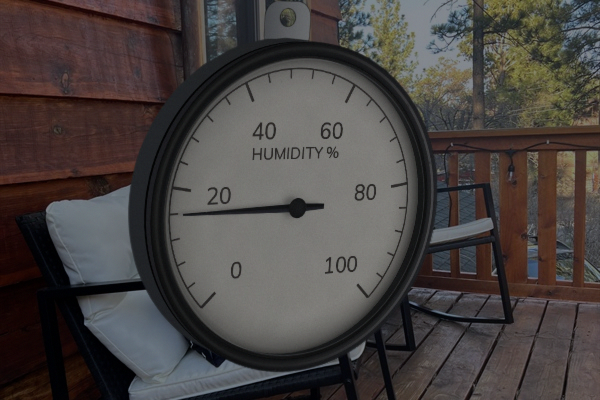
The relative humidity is 16; %
